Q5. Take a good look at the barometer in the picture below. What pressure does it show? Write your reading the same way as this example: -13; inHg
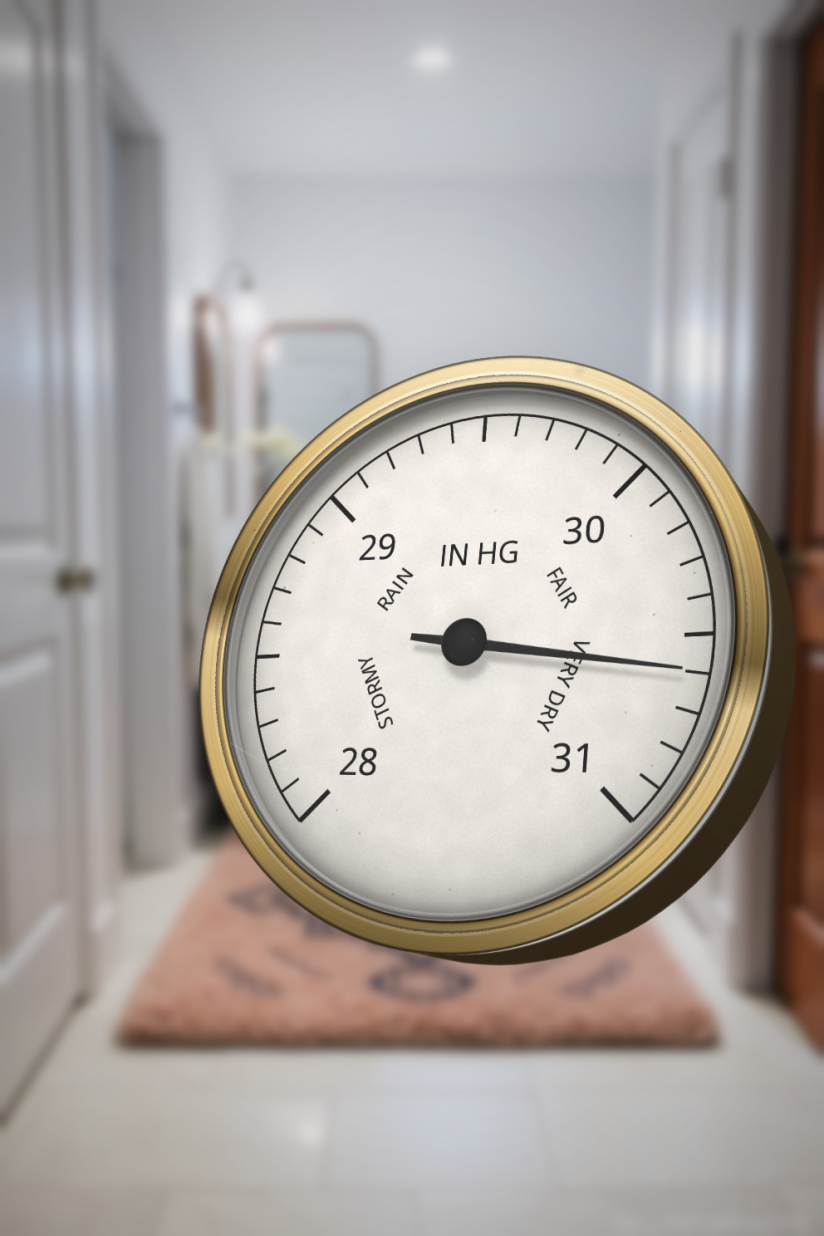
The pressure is 30.6; inHg
